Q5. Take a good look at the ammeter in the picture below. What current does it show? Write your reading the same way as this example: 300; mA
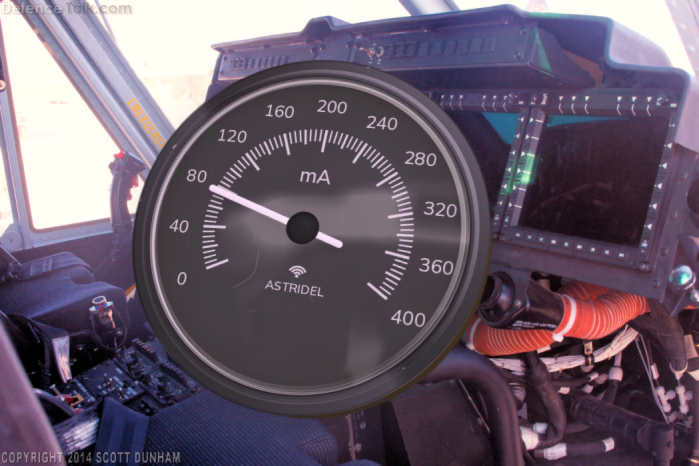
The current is 75; mA
